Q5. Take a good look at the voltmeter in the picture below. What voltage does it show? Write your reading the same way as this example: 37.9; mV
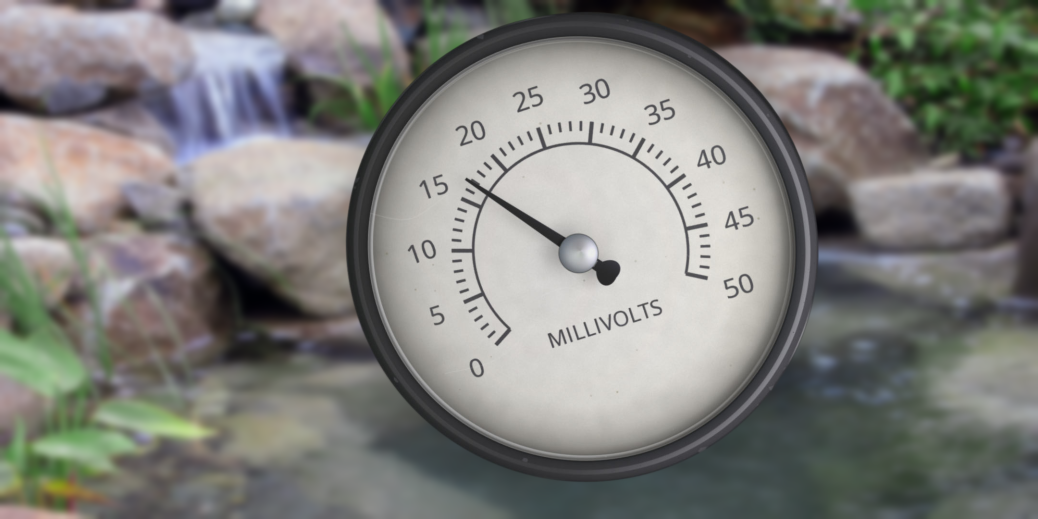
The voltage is 17; mV
